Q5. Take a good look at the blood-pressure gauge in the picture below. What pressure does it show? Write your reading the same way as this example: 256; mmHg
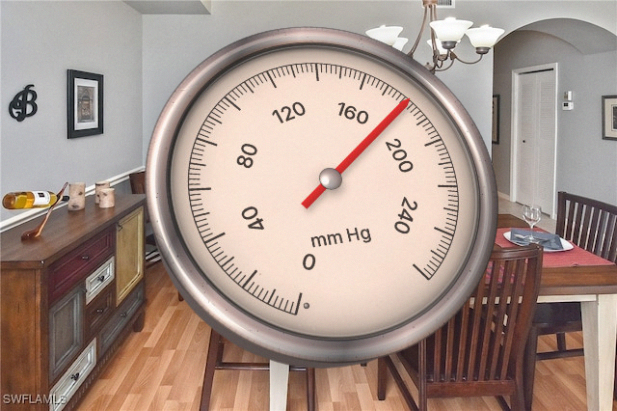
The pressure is 180; mmHg
